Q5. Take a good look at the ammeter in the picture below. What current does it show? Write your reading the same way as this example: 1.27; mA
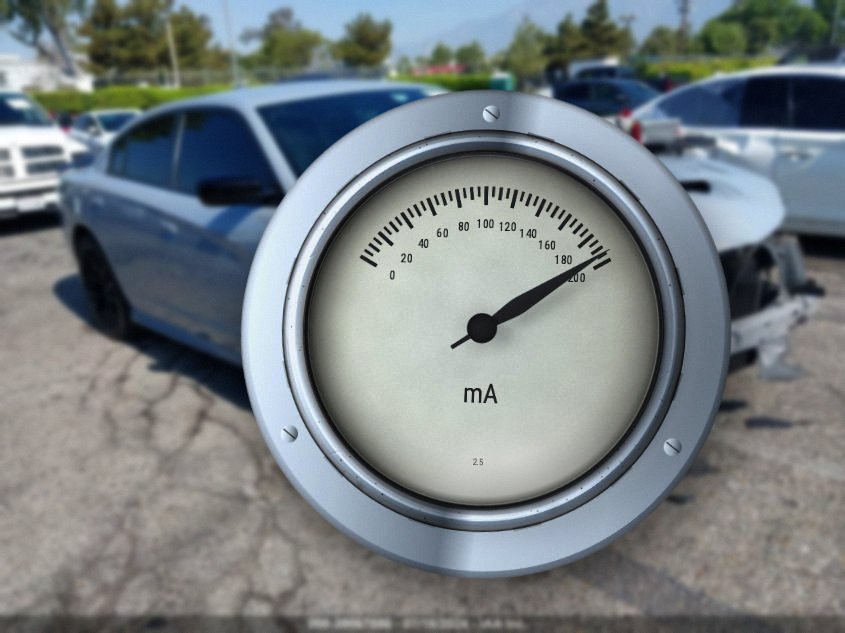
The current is 195; mA
